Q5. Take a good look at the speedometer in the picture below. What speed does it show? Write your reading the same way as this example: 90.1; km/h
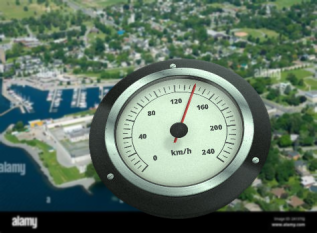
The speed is 140; km/h
